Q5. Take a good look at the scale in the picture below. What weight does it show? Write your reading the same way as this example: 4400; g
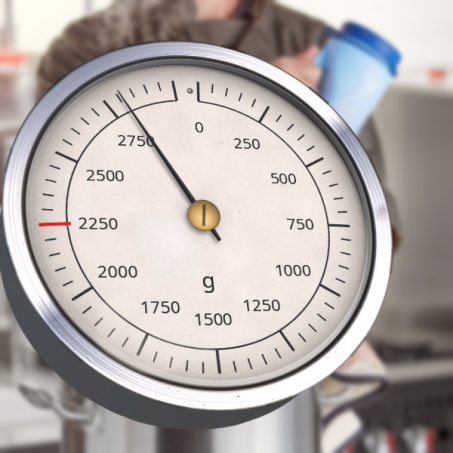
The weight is 2800; g
